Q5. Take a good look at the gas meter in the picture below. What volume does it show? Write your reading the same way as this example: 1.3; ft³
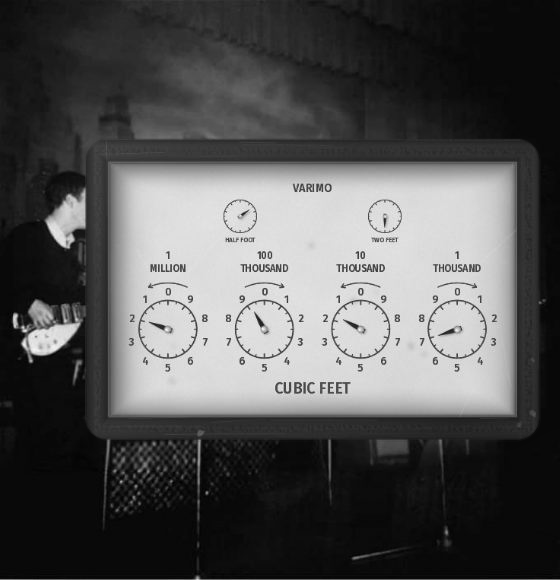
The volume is 191700; ft³
